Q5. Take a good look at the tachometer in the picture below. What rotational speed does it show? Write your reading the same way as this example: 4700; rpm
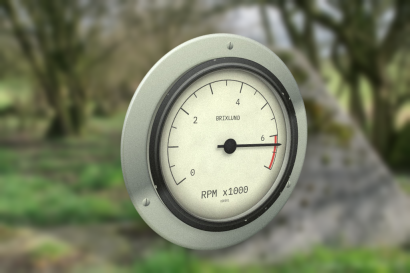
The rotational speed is 6250; rpm
